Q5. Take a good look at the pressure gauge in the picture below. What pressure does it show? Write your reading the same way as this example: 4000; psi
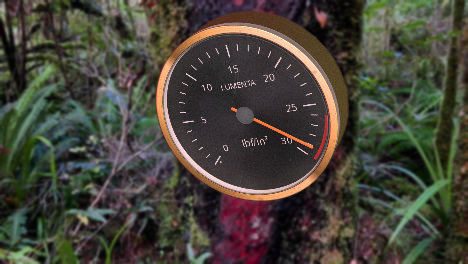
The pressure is 29; psi
